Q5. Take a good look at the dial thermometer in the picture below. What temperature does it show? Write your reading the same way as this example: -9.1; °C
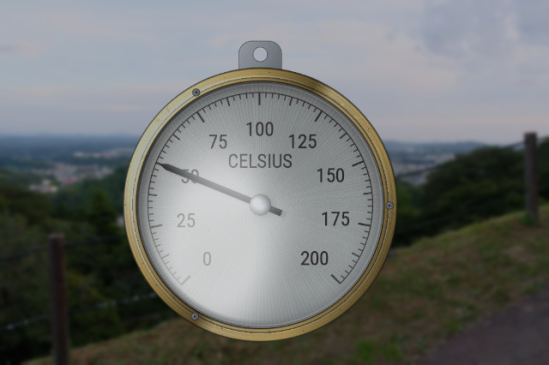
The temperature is 50; °C
